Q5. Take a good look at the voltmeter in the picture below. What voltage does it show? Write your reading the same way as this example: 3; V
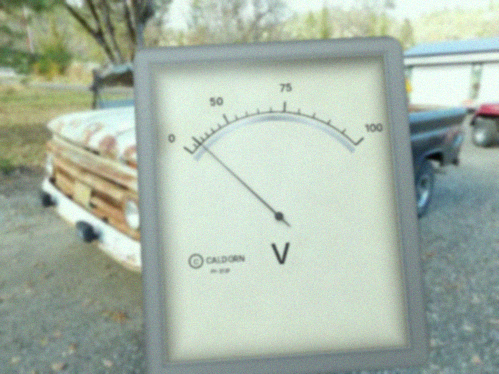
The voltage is 25; V
